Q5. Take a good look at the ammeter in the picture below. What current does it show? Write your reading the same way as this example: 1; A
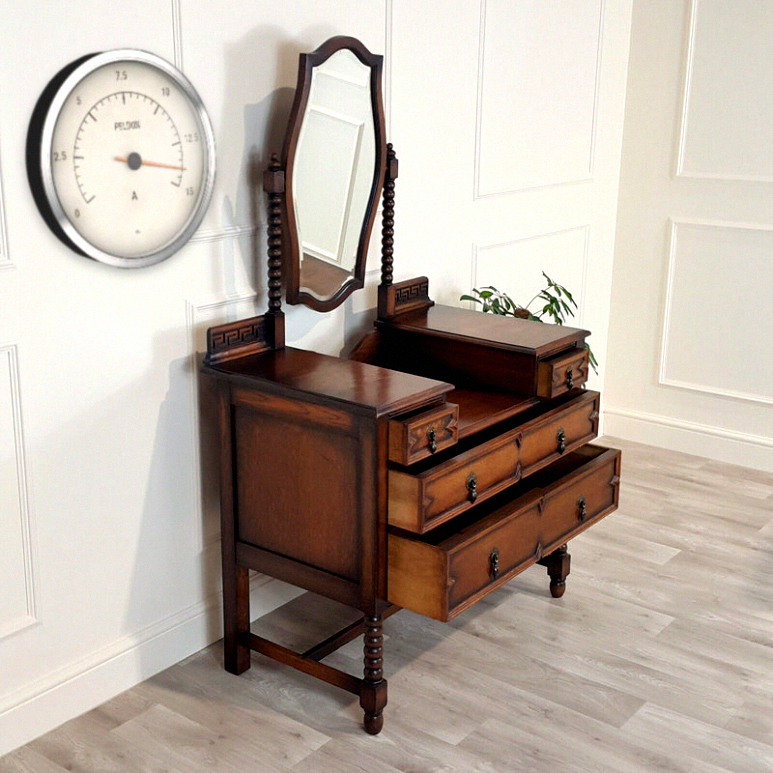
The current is 14; A
